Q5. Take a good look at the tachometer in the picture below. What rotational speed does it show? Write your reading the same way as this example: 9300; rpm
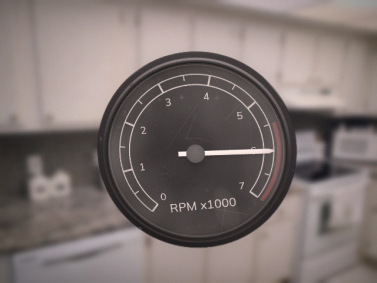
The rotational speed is 6000; rpm
